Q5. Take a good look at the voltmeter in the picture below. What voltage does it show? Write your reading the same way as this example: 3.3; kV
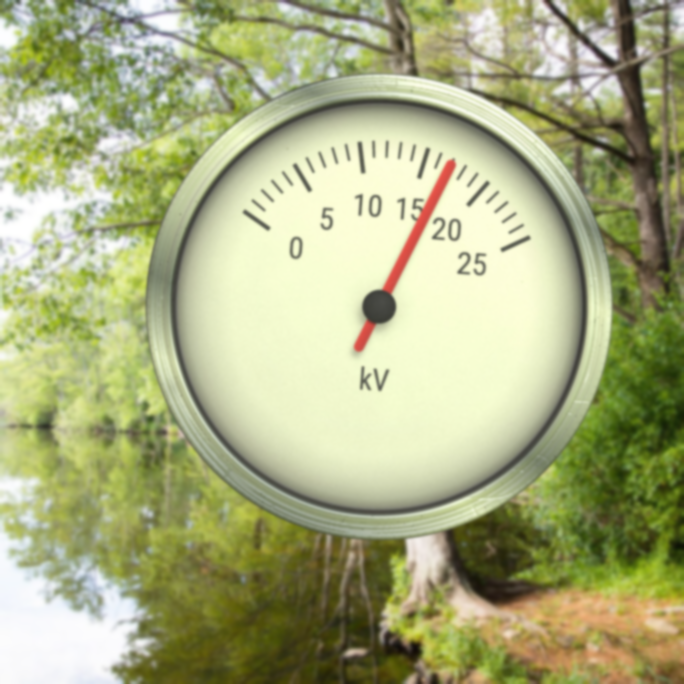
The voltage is 17; kV
